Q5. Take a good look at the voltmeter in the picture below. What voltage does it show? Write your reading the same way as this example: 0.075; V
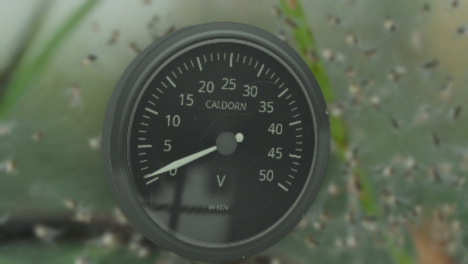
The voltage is 1; V
